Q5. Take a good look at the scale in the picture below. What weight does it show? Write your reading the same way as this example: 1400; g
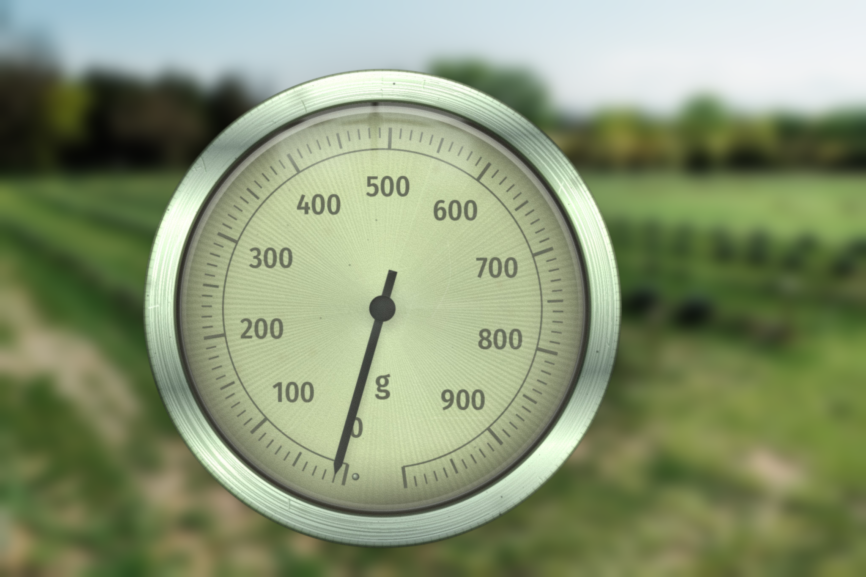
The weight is 10; g
